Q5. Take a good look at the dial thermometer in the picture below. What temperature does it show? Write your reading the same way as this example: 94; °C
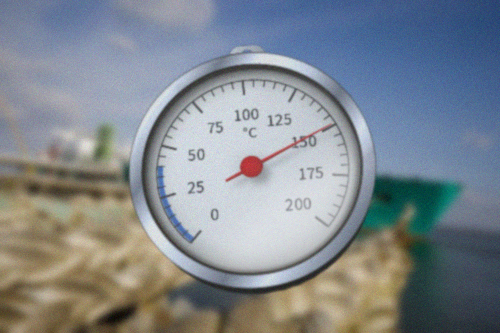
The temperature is 150; °C
